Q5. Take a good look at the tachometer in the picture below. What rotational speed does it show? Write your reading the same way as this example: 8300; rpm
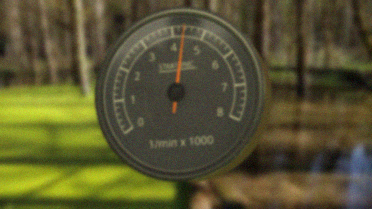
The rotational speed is 4400; rpm
